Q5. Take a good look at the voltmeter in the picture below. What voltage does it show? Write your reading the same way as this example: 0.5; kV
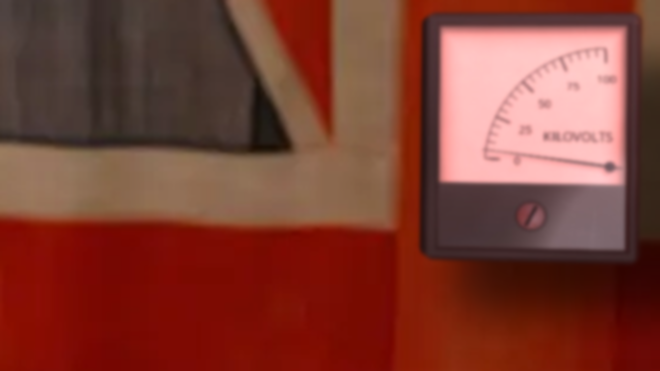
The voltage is 5; kV
